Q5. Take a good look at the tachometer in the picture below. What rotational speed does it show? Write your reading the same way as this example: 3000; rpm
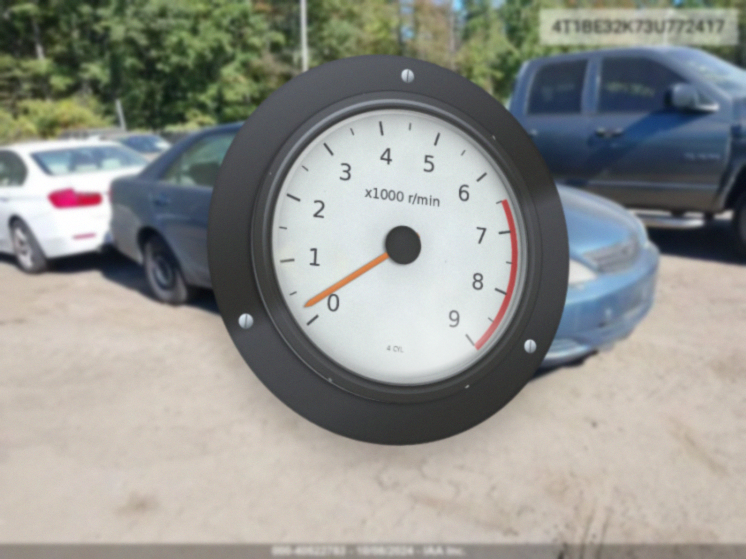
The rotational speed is 250; rpm
